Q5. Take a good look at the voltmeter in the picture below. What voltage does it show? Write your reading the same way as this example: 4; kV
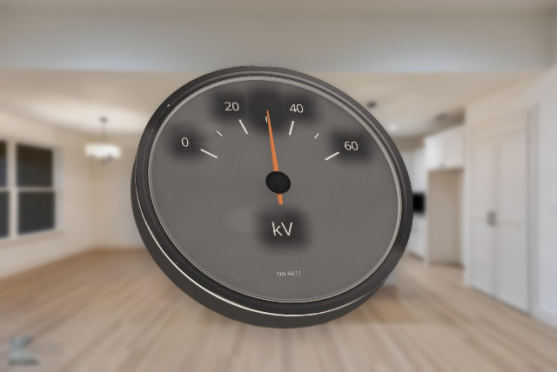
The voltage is 30; kV
